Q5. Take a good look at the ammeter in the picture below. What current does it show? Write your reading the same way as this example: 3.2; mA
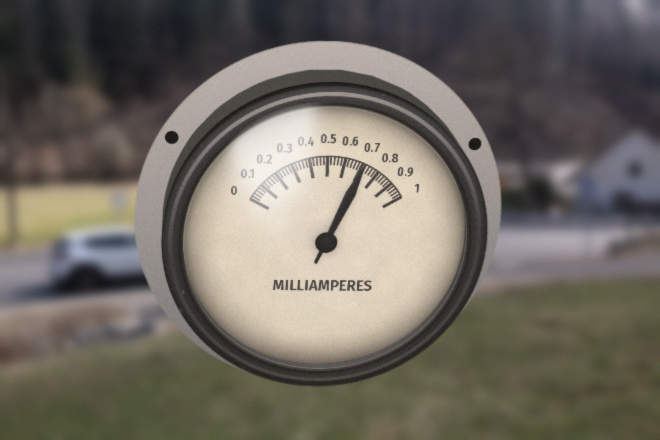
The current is 0.7; mA
